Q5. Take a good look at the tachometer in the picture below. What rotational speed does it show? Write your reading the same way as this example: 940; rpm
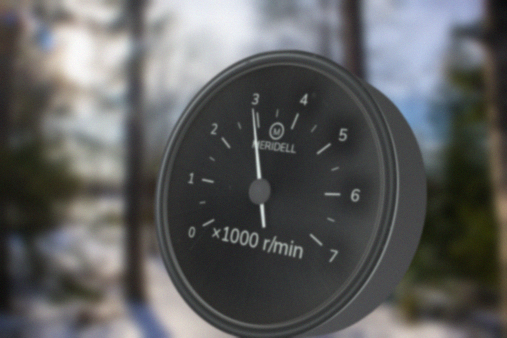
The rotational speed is 3000; rpm
